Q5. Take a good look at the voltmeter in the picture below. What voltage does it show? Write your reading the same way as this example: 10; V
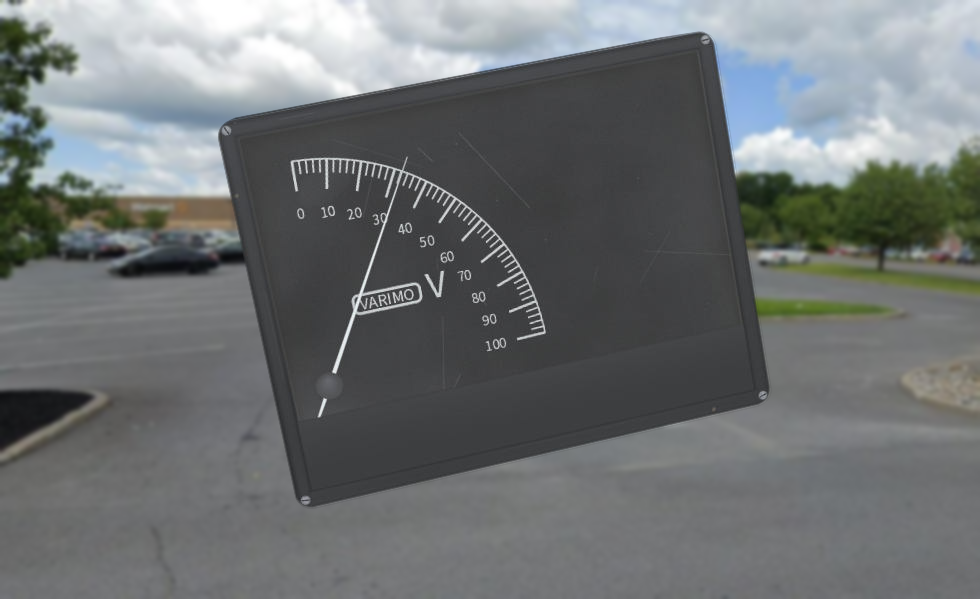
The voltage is 32; V
